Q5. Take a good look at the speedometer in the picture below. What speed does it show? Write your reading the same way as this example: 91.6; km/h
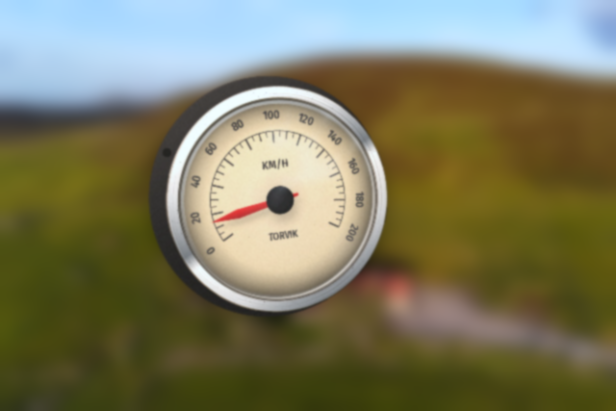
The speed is 15; km/h
